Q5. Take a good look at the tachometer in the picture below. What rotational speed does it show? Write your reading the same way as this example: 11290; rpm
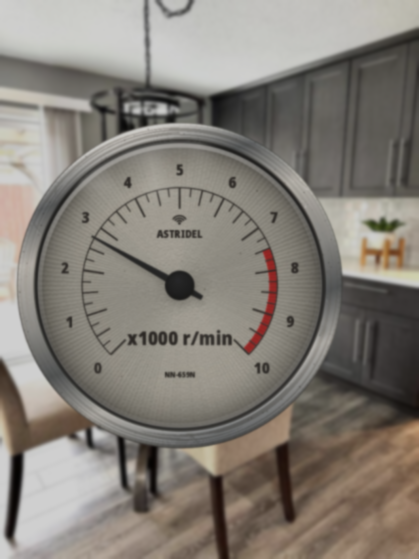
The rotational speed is 2750; rpm
